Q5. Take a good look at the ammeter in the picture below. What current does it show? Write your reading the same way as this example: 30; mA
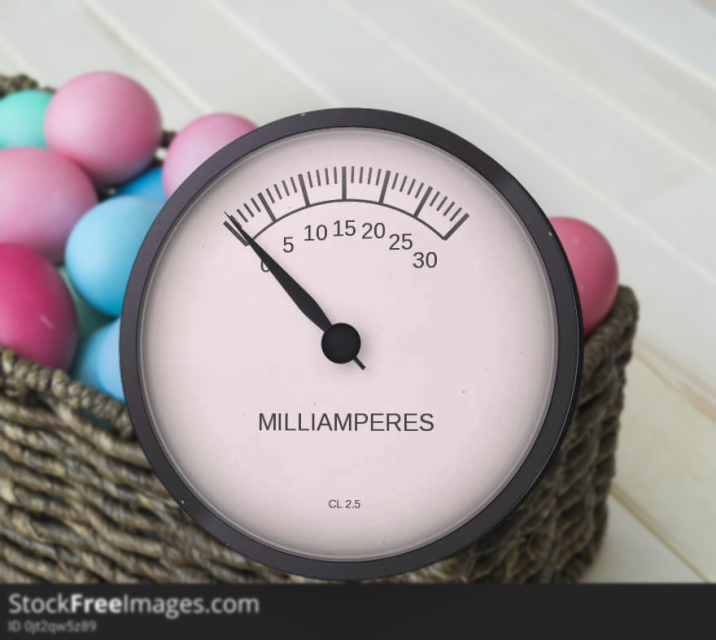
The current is 1; mA
